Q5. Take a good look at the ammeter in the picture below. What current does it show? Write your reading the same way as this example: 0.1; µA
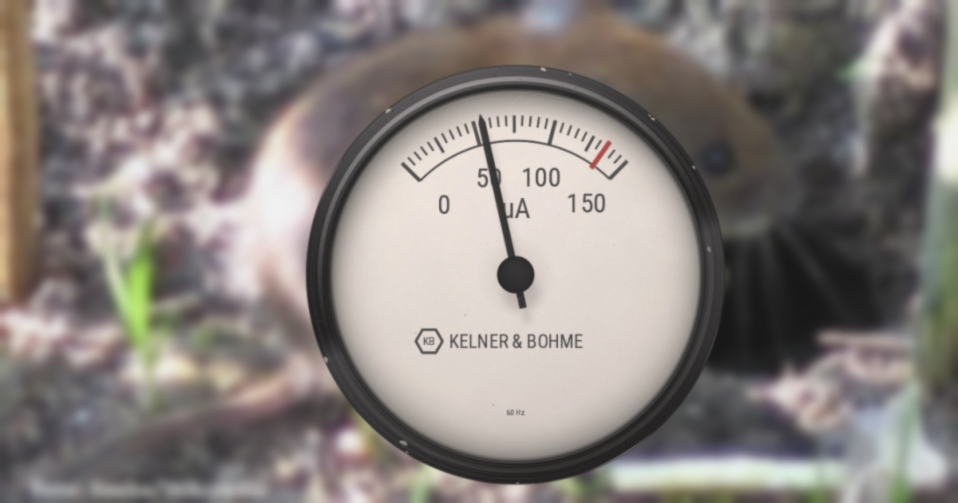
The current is 55; µA
